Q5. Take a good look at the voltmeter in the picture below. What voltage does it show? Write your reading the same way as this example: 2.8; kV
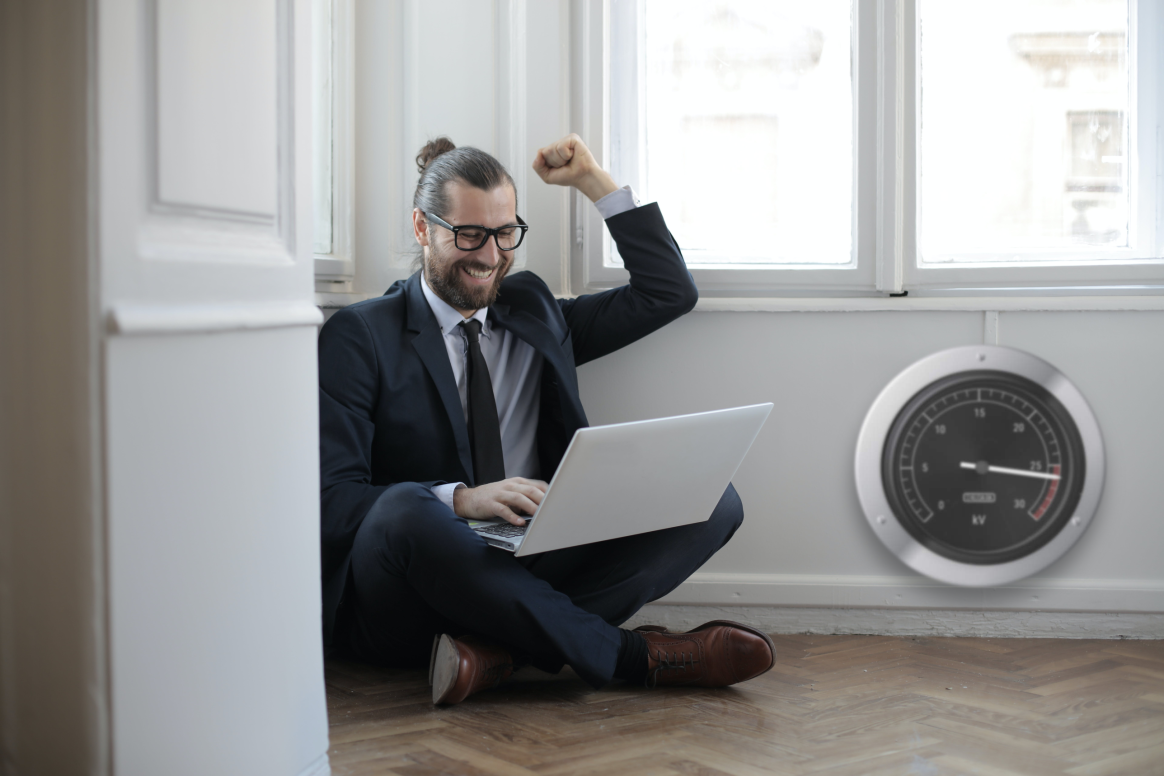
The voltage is 26; kV
